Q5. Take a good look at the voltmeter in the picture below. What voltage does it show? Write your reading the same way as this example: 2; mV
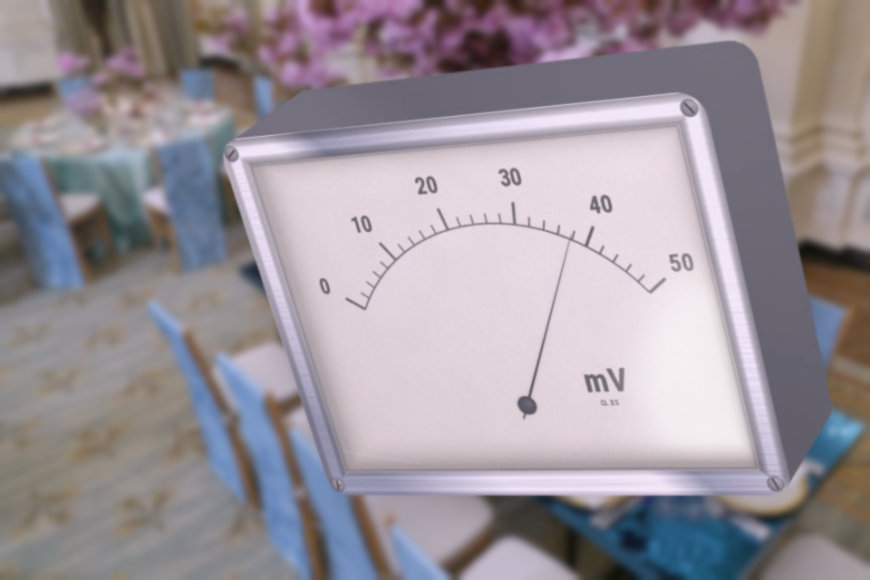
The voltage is 38; mV
